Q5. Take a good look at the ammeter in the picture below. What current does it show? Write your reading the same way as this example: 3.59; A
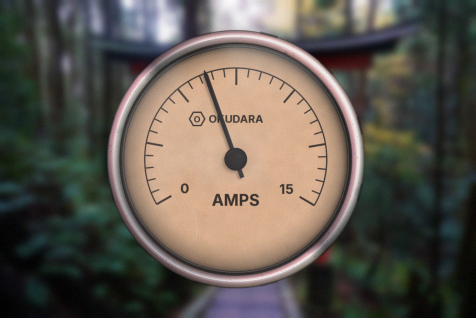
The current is 6.25; A
